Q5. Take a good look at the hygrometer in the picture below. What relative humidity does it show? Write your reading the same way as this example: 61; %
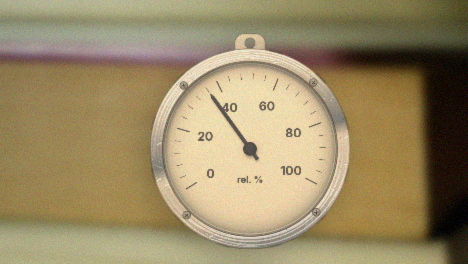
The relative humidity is 36; %
